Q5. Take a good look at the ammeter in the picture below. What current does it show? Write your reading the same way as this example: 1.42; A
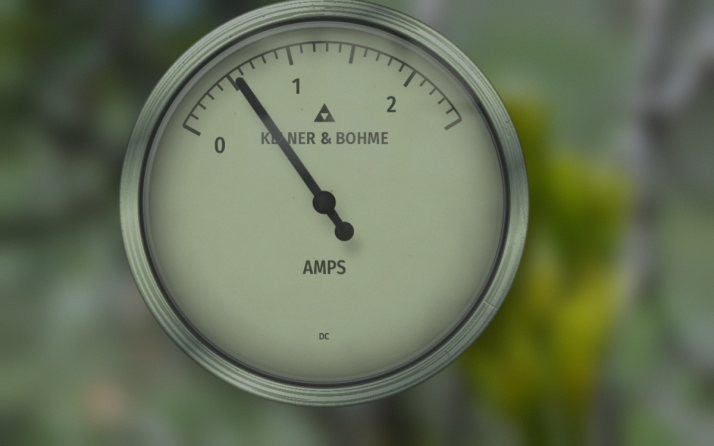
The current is 0.55; A
